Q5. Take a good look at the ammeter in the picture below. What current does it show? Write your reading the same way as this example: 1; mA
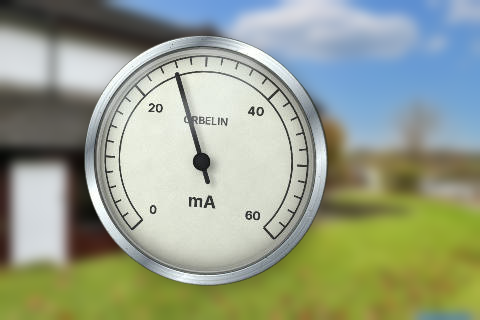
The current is 26; mA
